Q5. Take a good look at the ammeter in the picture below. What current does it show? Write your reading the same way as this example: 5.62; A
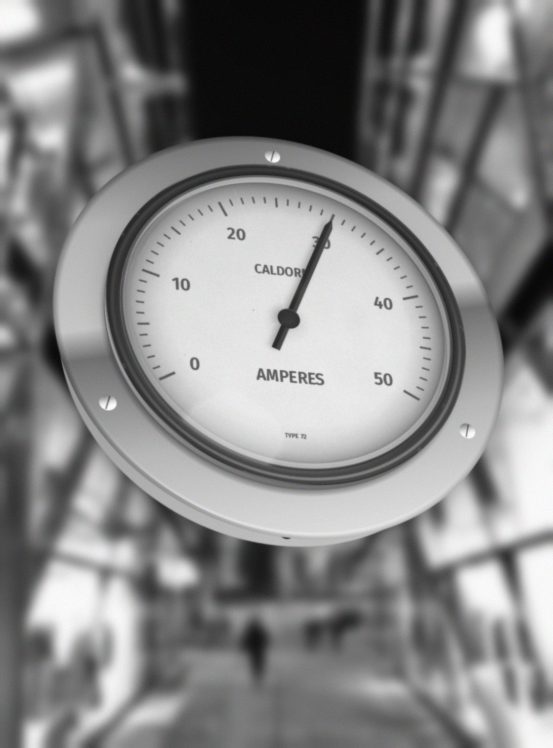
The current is 30; A
